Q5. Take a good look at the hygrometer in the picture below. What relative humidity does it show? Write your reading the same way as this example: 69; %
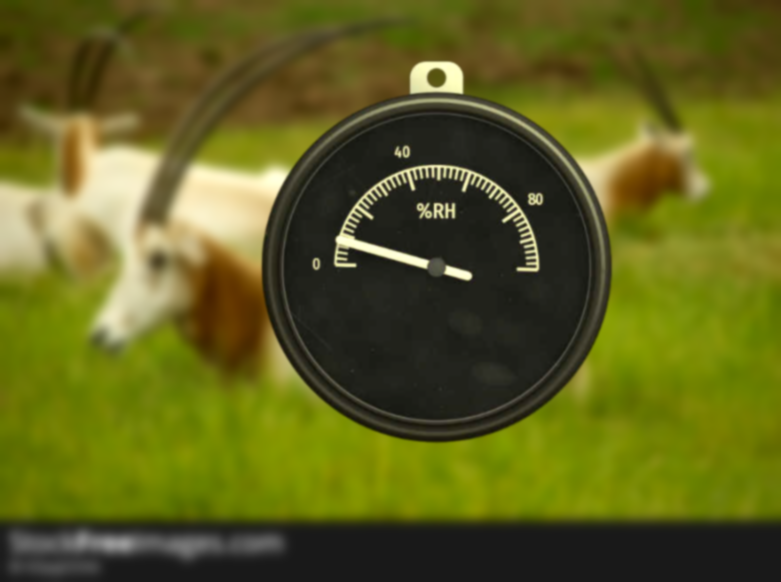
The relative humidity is 8; %
